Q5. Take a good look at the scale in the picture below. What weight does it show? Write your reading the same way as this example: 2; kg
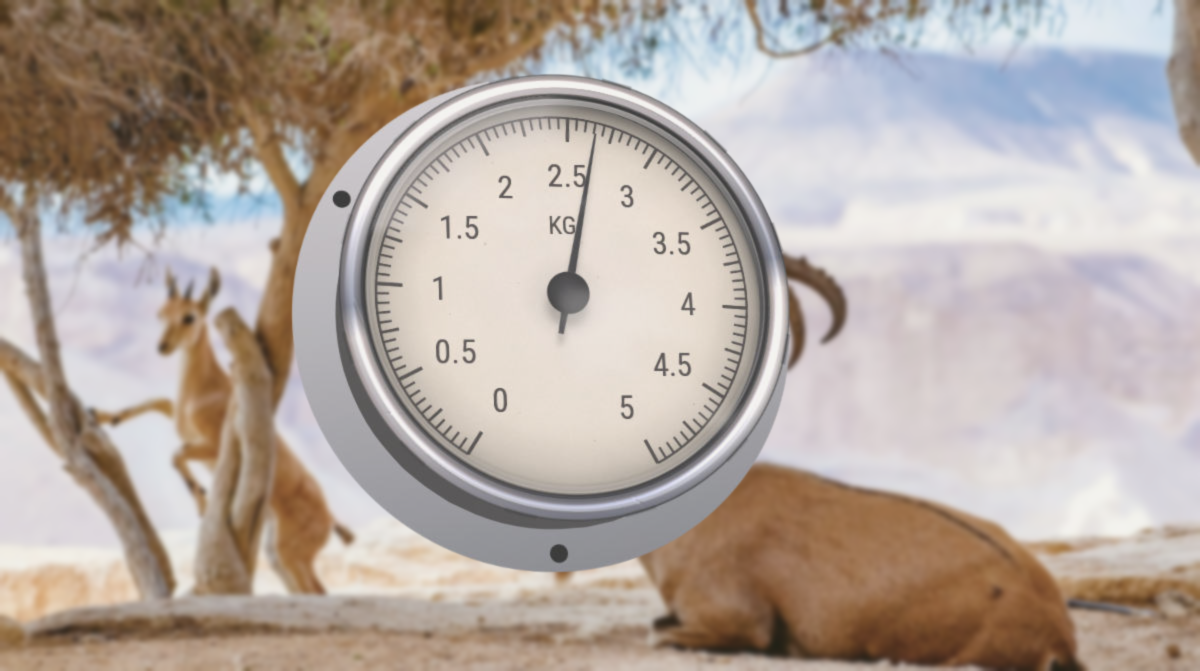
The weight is 2.65; kg
